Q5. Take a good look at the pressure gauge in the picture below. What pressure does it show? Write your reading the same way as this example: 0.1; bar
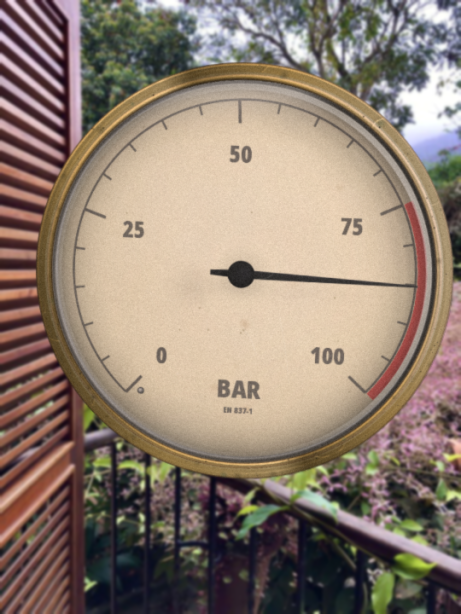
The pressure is 85; bar
